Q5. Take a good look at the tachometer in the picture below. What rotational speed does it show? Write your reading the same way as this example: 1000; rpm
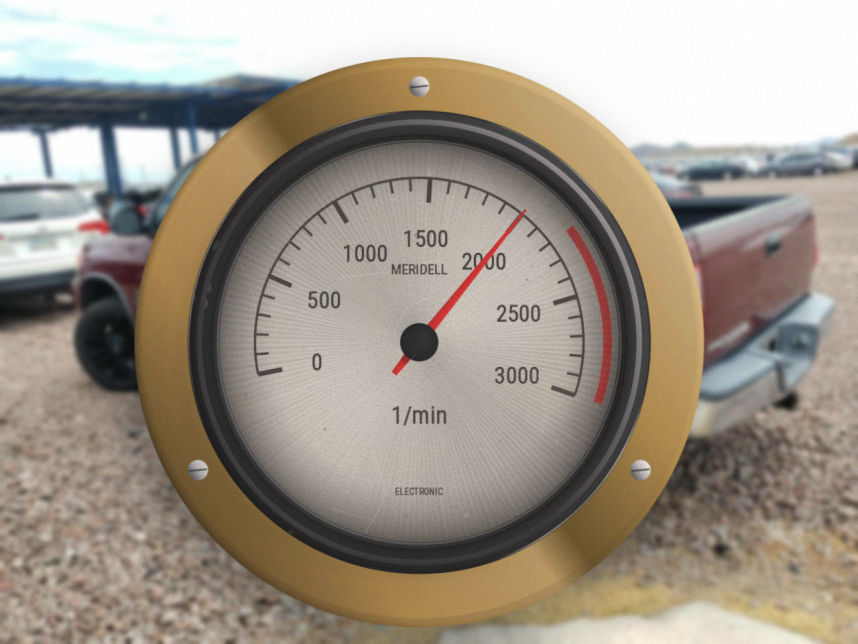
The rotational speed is 2000; rpm
